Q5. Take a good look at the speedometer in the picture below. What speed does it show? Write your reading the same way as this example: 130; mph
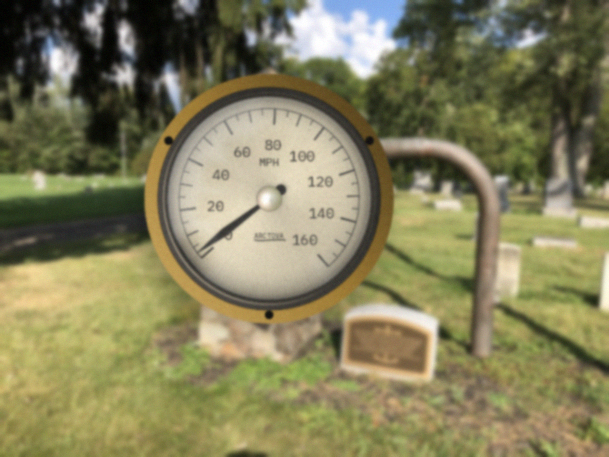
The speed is 2.5; mph
